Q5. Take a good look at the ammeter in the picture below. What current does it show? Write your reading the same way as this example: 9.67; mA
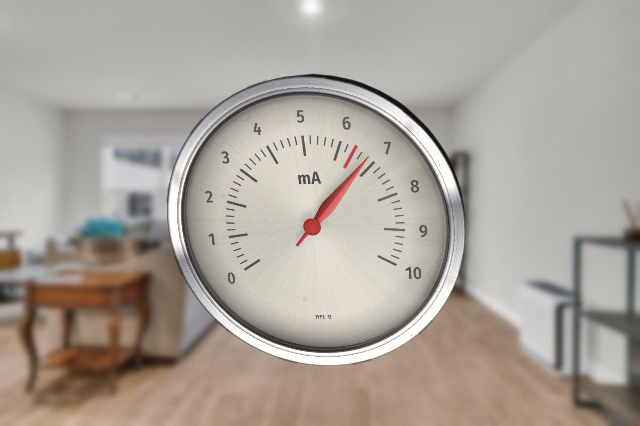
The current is 6.8; mA
